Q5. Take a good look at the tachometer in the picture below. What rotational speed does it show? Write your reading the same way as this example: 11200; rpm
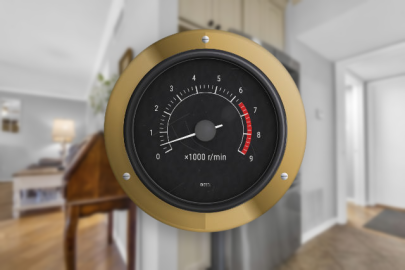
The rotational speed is 400; rpm
